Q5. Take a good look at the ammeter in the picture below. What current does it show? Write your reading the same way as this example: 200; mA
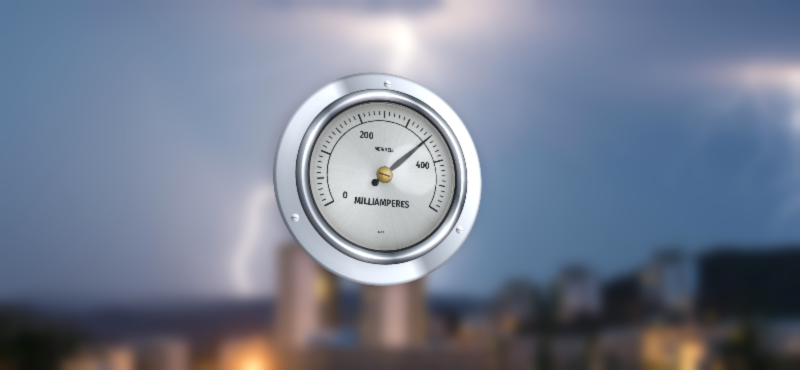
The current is 350; mA
